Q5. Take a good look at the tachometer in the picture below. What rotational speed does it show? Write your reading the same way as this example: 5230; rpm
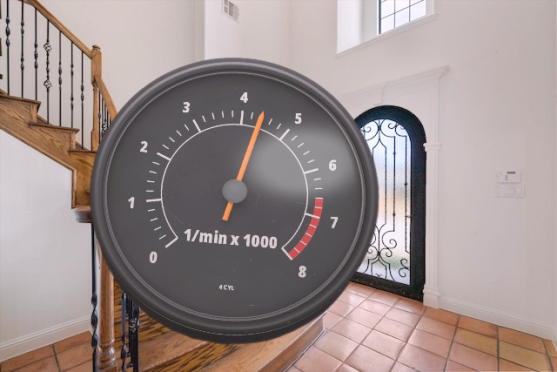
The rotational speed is 4400; rpm
